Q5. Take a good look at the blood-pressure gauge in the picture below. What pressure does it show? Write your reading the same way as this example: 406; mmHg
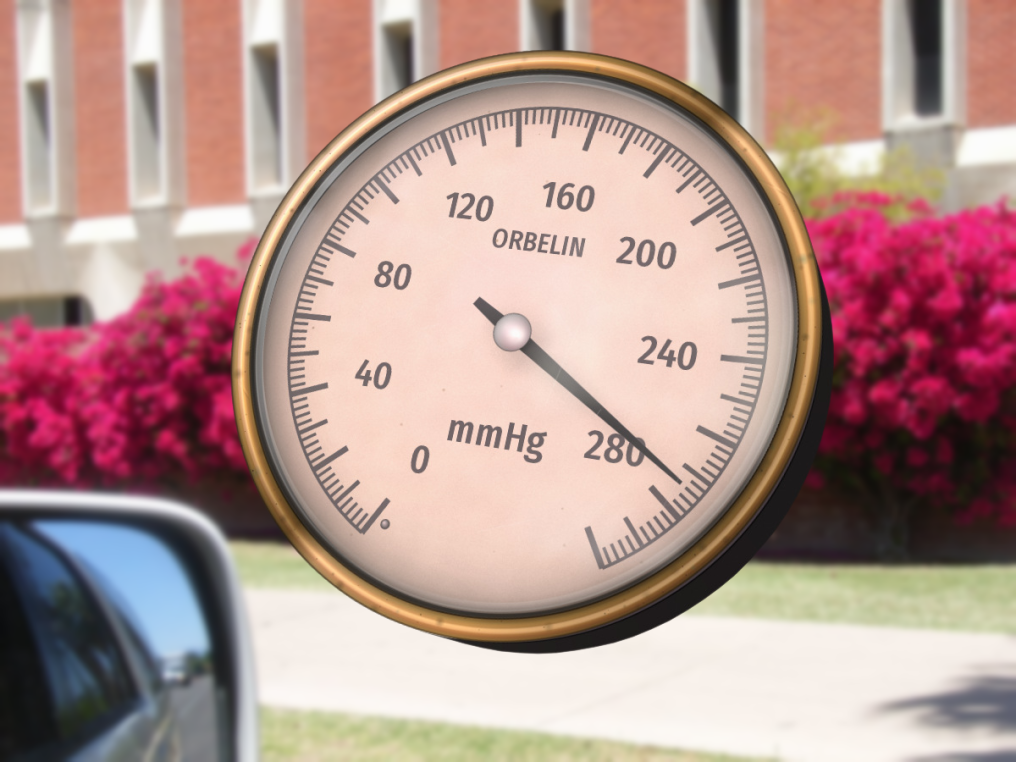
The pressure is 274; mmHg
